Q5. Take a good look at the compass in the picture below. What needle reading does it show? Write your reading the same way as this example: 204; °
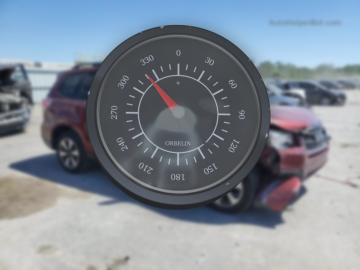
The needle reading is 320; °
